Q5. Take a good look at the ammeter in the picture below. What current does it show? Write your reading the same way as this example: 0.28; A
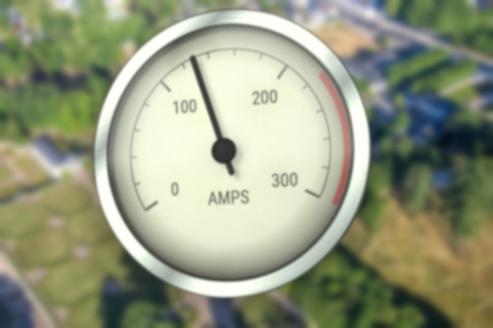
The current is 130; A
